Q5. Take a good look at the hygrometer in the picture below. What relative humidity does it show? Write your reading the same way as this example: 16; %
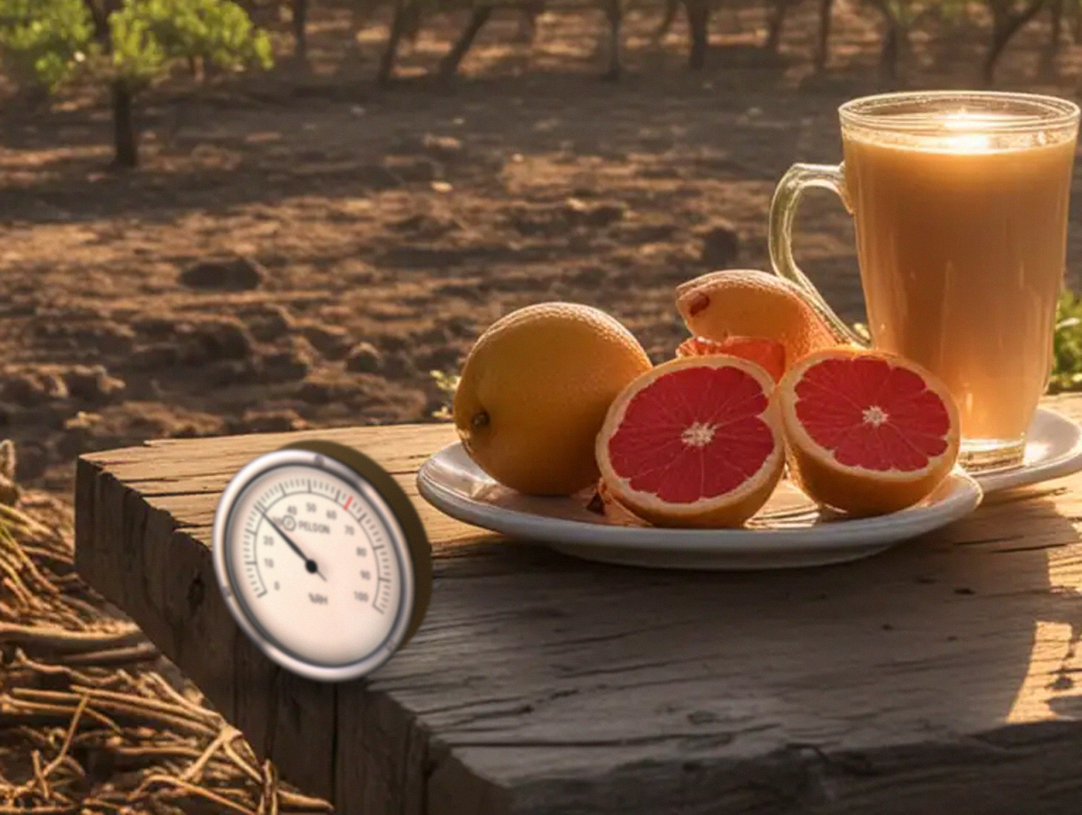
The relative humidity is 30; %
